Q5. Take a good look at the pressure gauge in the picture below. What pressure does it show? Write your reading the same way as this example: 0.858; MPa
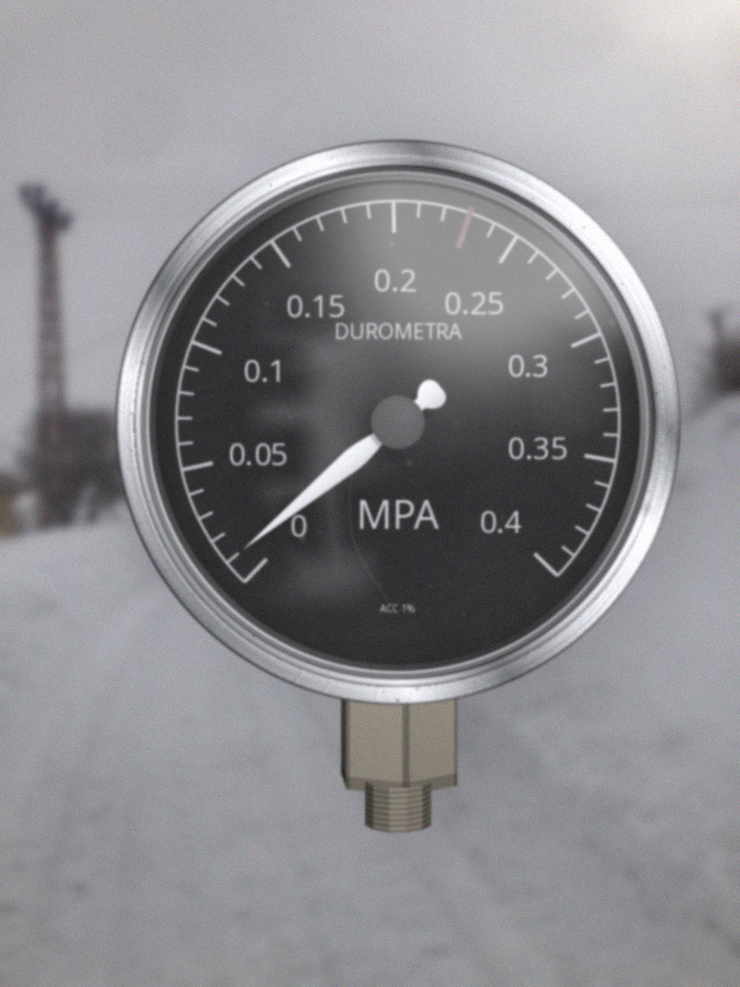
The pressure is 0.01; MPa
